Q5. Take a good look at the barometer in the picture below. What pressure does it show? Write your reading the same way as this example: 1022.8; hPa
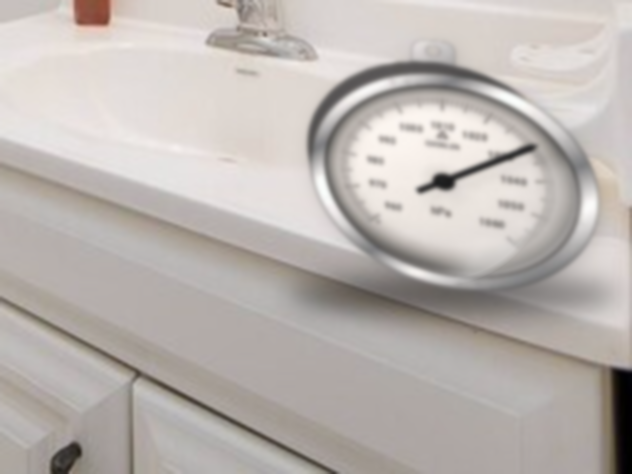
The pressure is 1030; hPa
